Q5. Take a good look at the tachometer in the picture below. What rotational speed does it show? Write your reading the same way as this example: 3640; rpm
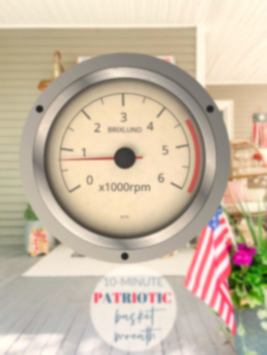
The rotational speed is 750; rpm
